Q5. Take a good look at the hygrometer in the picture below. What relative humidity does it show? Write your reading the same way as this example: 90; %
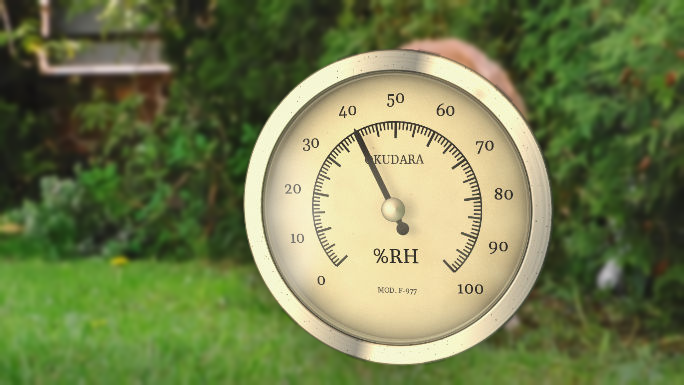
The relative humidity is 40; %
